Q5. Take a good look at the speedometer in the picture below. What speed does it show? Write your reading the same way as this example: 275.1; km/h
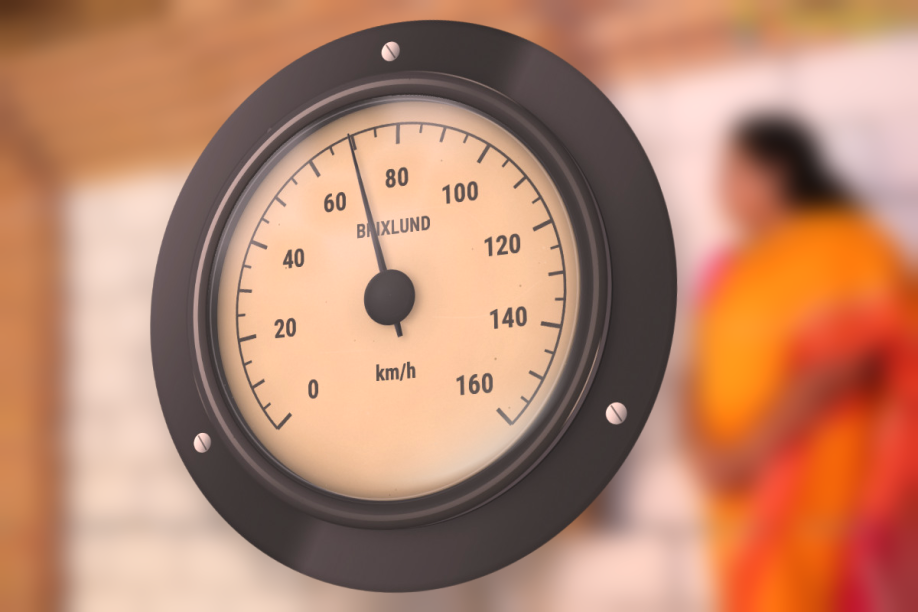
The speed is 70; km/h
